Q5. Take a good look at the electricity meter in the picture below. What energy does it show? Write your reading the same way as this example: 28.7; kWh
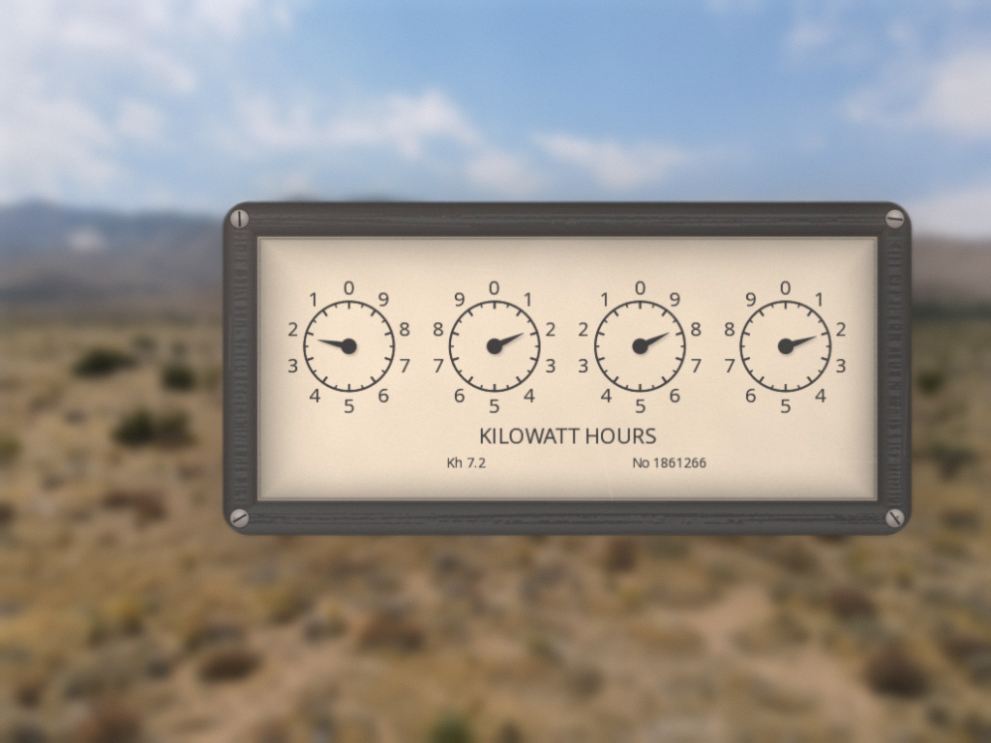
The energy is 2182; kWh
